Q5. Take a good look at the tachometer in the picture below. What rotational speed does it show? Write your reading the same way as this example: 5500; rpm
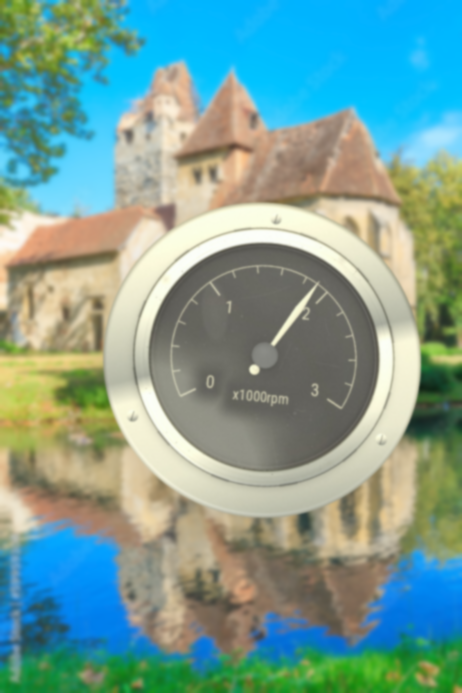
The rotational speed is 1900; rpm
